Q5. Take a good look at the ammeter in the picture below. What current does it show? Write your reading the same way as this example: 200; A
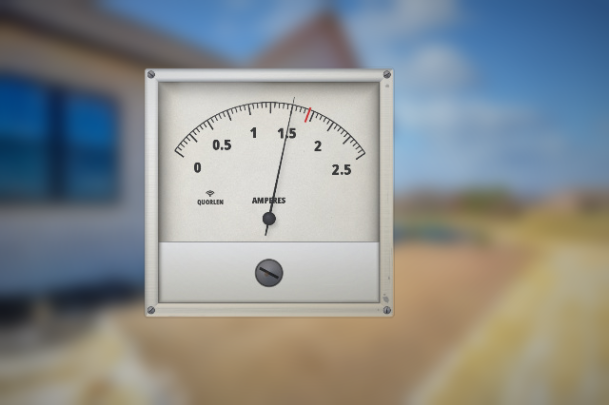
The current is 1.5; A
